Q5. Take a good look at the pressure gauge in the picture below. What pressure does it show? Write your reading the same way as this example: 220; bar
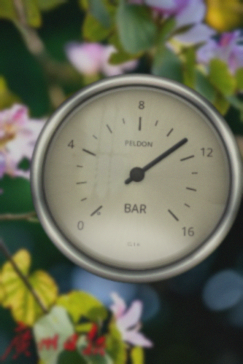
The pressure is 11; bar
